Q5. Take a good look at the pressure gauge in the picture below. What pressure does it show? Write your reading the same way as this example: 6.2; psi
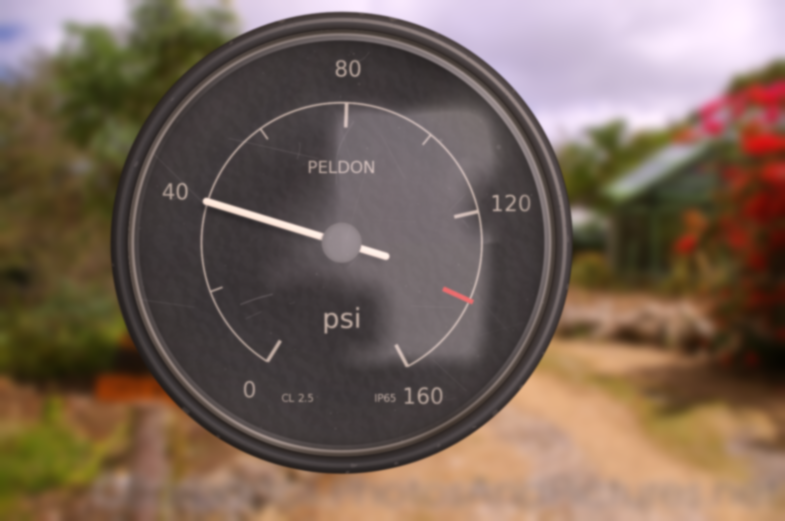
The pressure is 40; psi
